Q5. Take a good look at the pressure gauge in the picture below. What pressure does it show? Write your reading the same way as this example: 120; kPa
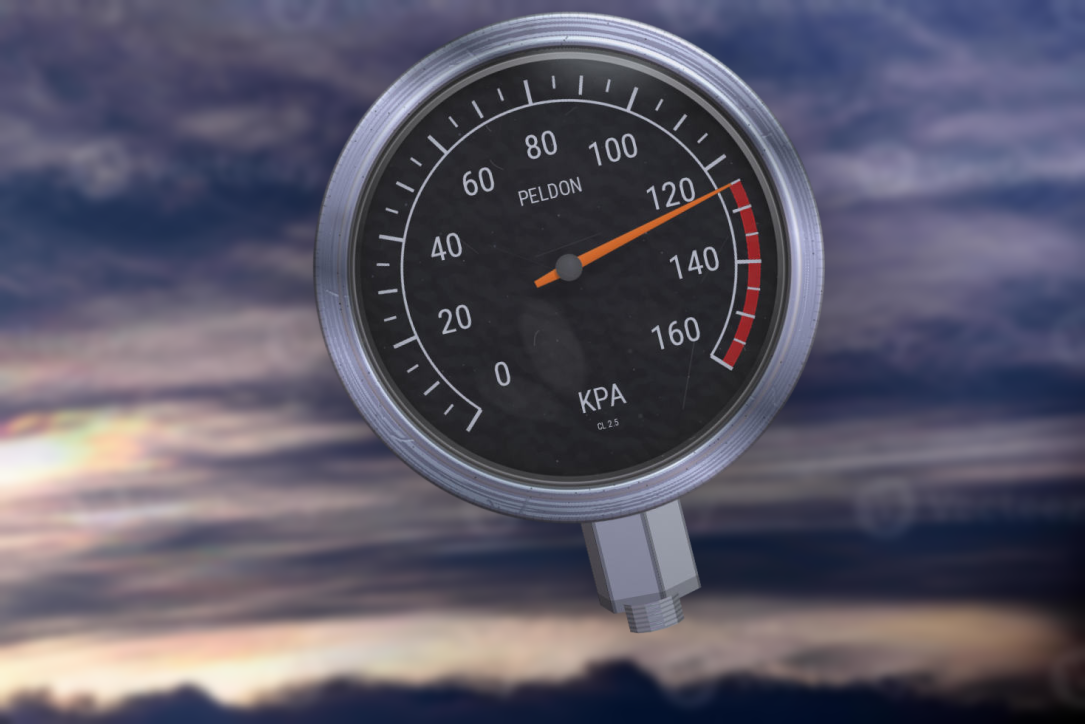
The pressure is 125; kPa
